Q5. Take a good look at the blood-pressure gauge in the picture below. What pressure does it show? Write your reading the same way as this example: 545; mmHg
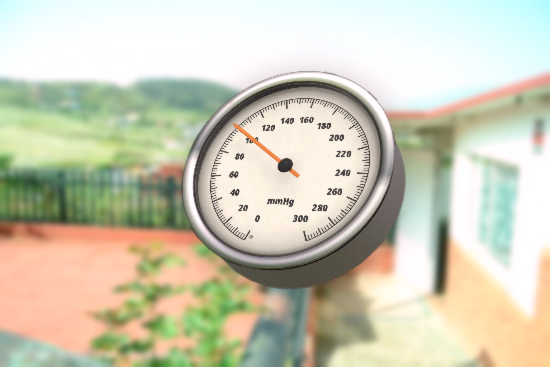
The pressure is 100; mmHg
